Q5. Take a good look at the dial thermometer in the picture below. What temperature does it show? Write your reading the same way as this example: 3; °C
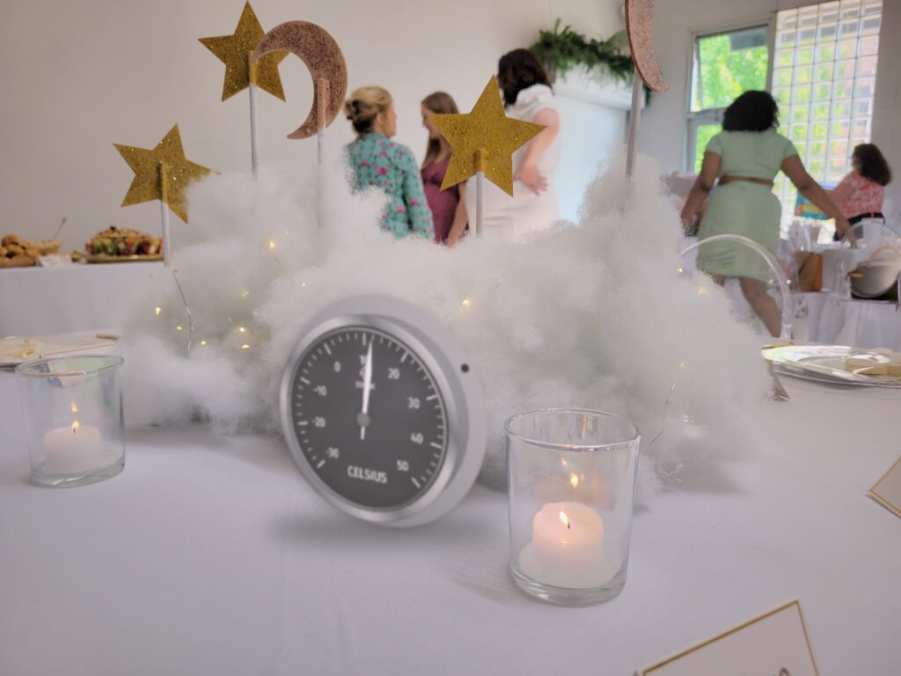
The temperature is 12; °C
